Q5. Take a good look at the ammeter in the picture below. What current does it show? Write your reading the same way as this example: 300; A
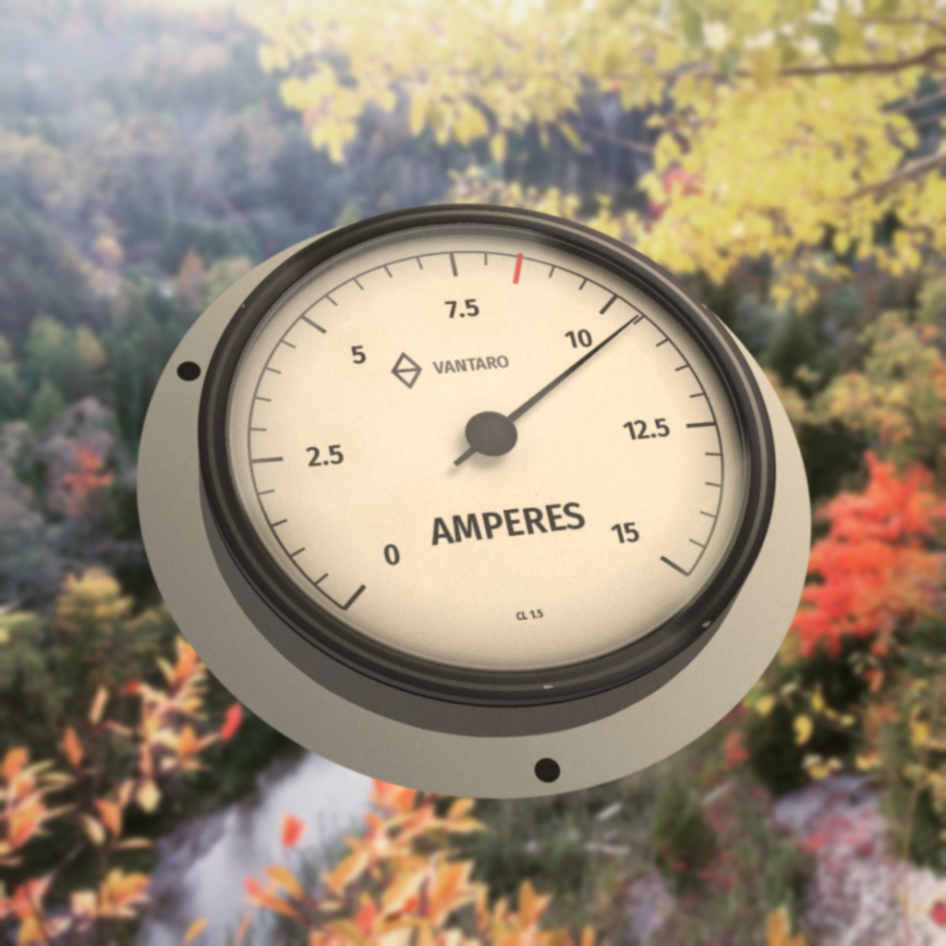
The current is 10.5; A
